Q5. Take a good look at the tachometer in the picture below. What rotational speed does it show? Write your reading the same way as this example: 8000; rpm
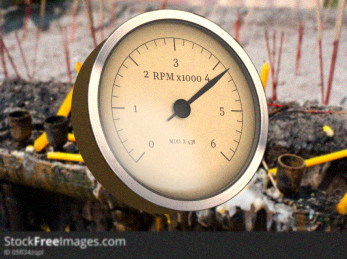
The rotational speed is 4200; rpm
